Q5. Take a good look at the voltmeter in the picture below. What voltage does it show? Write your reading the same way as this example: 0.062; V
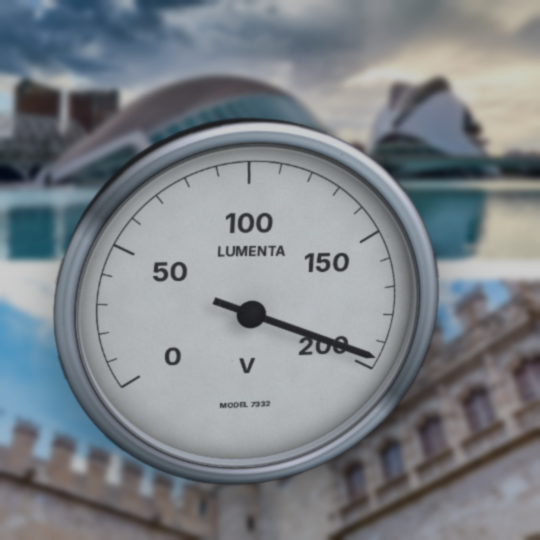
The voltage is 195; V
